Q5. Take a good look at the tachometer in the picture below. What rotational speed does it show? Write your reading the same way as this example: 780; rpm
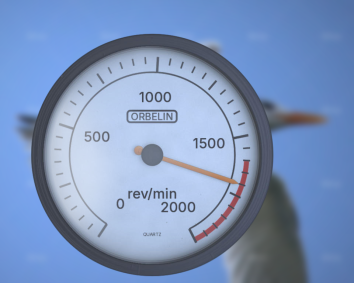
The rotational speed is 1700; rpm
